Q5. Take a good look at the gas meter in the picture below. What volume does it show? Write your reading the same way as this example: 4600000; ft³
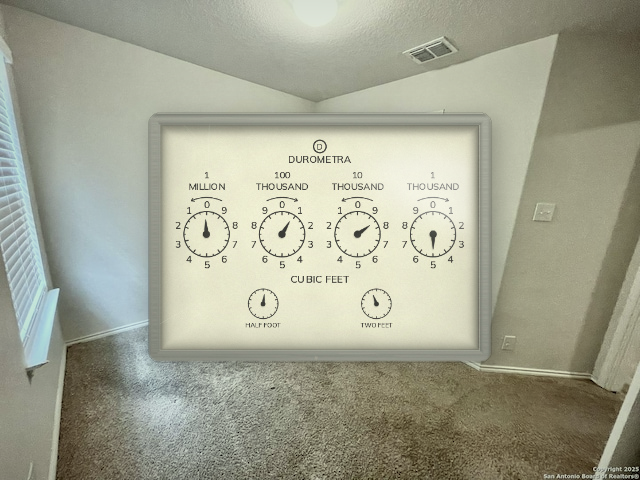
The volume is 8500; ft³
